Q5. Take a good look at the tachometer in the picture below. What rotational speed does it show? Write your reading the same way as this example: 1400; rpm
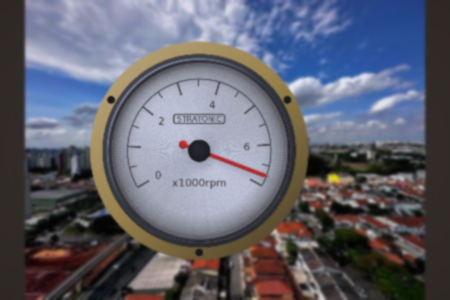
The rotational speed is 6750; rpm
